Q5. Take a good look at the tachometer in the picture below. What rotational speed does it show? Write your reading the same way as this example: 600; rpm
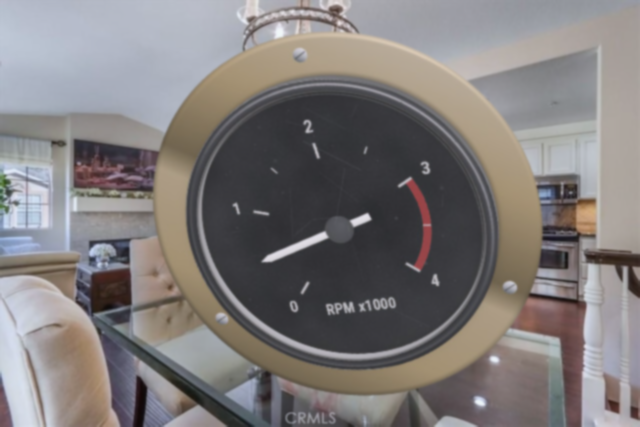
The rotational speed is 500; rpm
